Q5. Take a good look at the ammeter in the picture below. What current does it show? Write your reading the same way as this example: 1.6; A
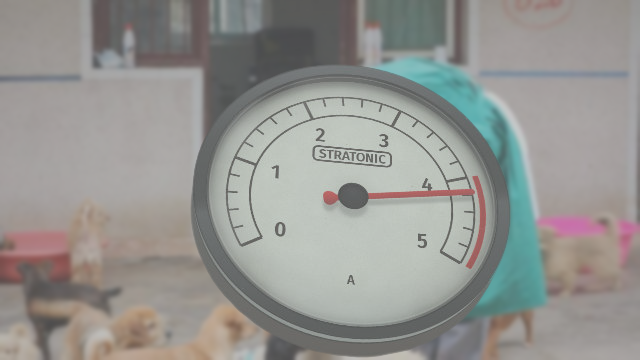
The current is 4.2; A
